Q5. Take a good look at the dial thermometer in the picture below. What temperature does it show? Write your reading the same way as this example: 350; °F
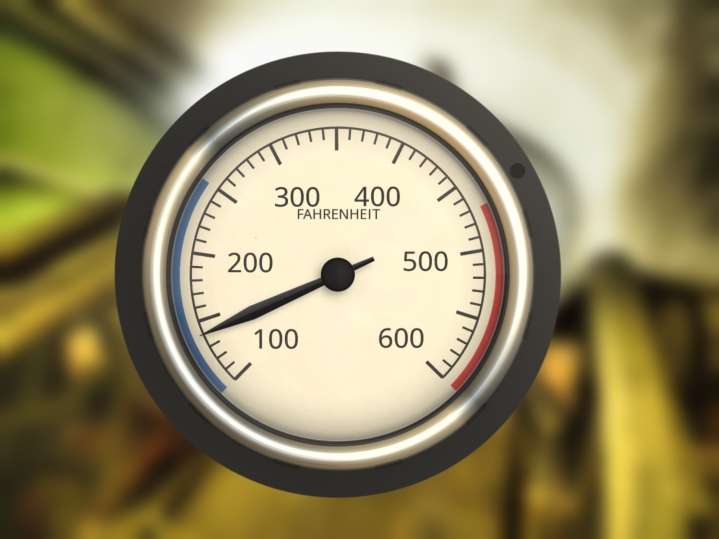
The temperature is 140; °F
